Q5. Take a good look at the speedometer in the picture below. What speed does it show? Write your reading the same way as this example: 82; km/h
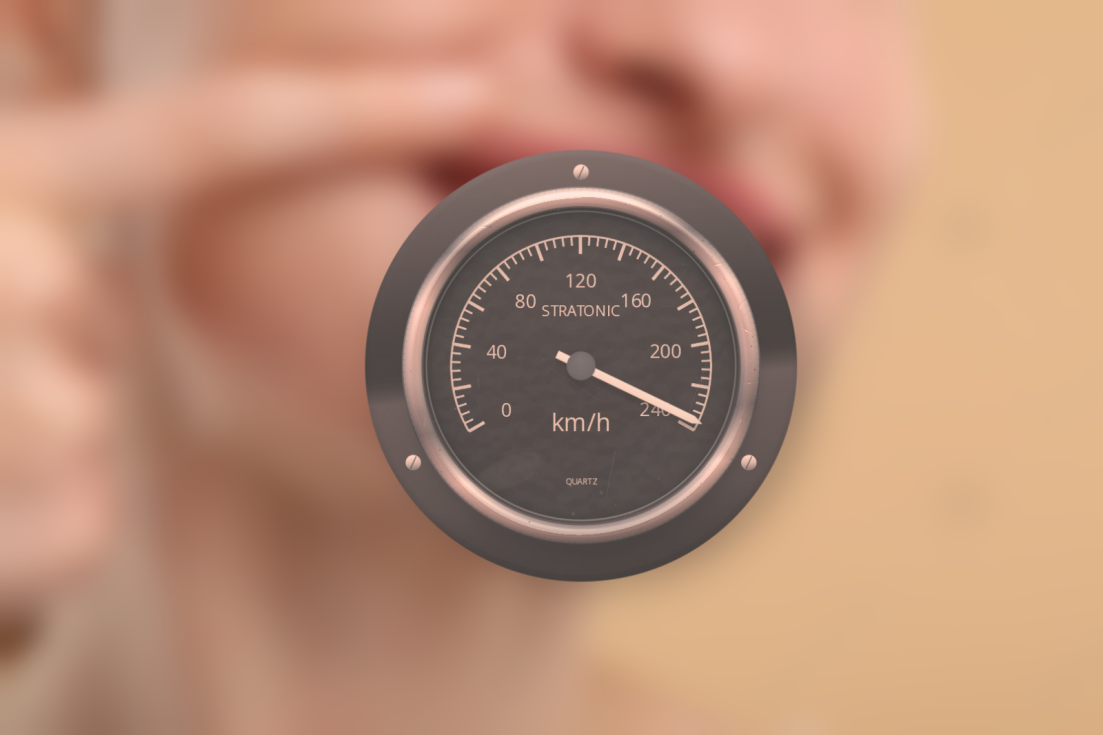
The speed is 236; km/h
